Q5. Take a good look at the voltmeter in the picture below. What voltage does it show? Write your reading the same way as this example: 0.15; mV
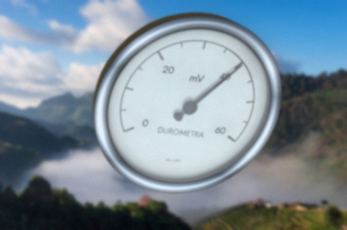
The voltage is 40; mV
